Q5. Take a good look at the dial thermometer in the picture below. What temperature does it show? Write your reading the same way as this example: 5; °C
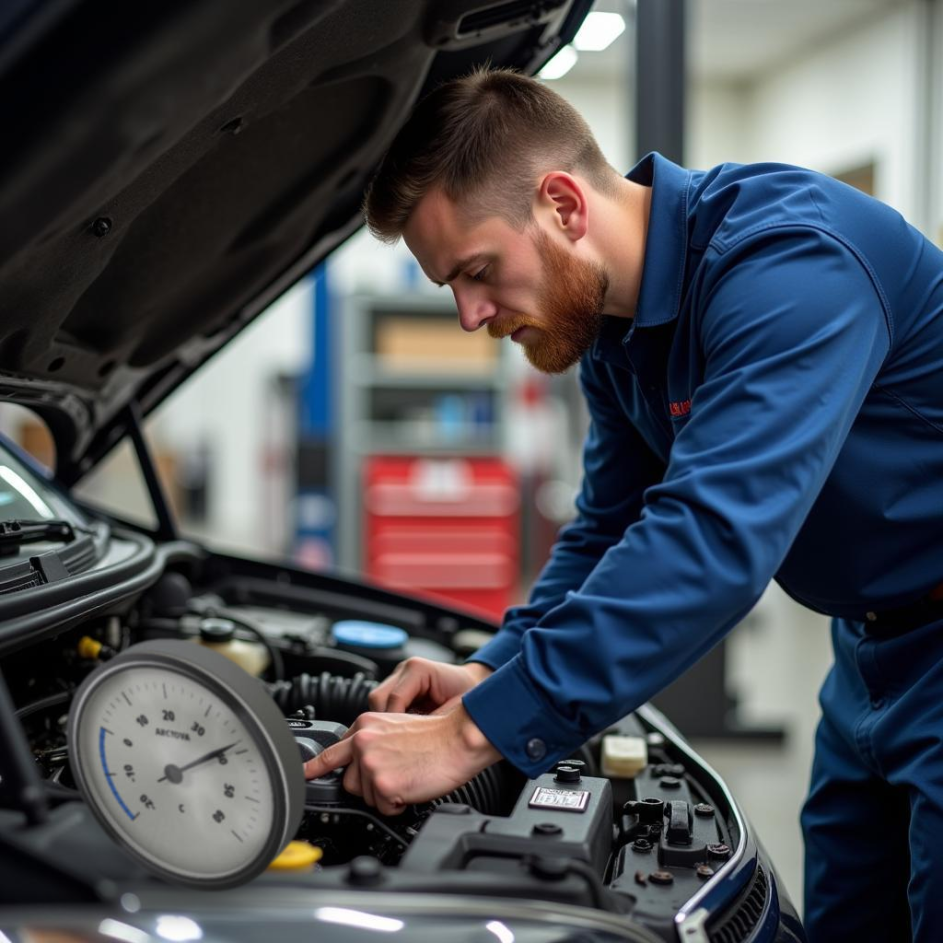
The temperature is 38; °C
